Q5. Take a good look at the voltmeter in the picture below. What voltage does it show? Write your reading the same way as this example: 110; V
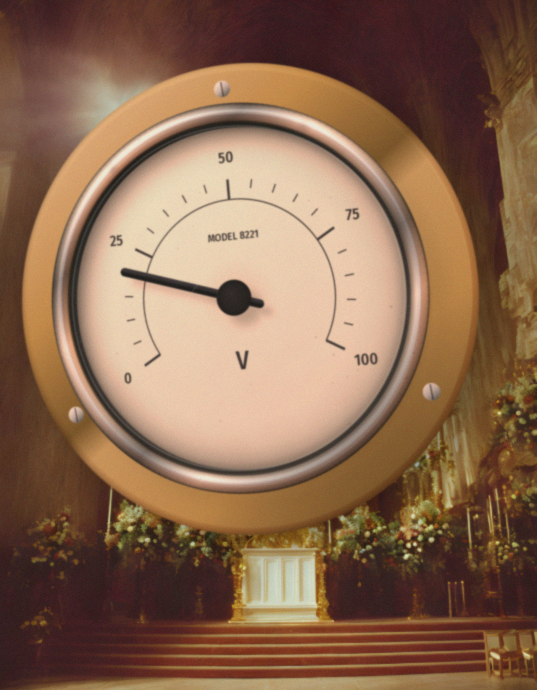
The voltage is 20; V
